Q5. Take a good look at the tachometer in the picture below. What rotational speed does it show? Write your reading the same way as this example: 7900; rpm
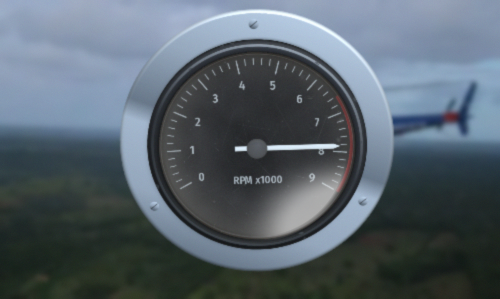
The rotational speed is 7800; rpm
